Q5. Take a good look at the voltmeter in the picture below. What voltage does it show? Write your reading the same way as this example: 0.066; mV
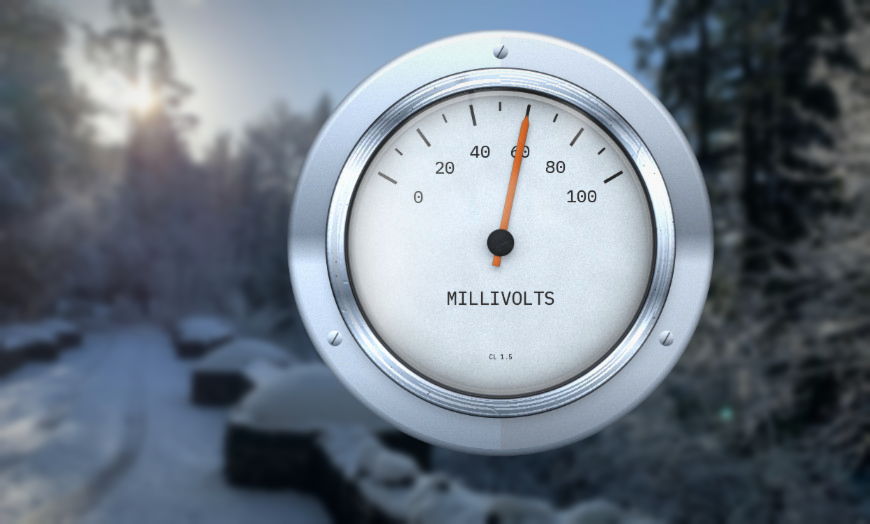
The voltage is 60; mV
